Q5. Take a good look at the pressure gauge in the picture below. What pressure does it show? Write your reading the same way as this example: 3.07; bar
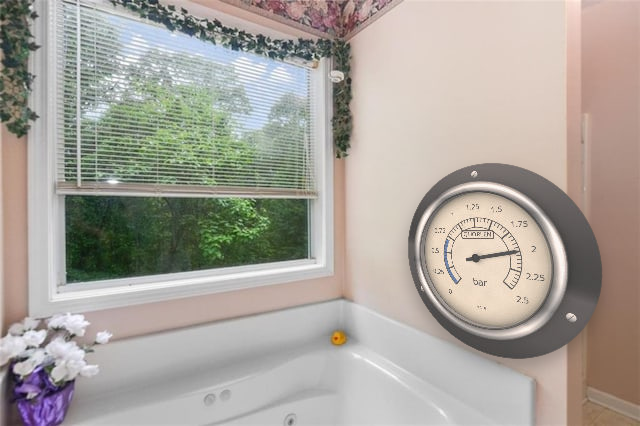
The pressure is 2; bar
